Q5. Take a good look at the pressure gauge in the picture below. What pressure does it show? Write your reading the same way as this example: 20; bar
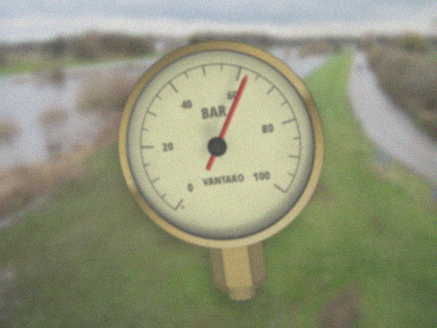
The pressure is 62.5; bar
